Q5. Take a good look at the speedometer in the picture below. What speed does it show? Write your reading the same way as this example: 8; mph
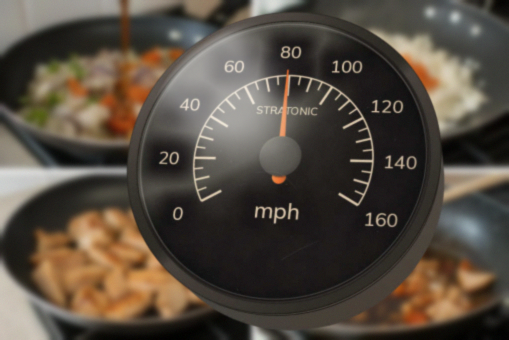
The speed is 80; mph
